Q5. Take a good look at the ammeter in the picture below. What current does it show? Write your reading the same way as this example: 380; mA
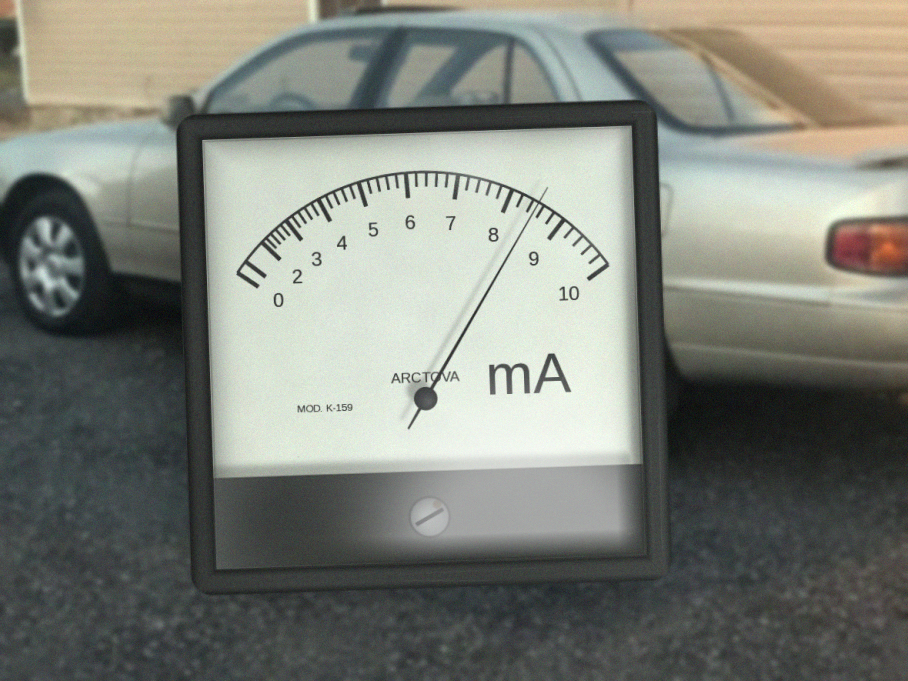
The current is 8.5; mA
